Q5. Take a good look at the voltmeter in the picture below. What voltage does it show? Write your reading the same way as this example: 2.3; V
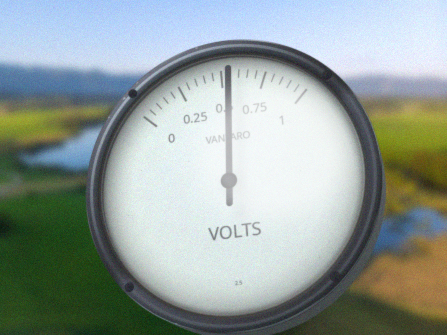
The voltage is 0.55; V
